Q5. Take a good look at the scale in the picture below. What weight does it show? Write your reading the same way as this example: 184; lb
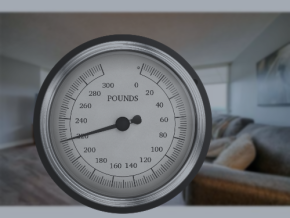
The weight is 220; lb
